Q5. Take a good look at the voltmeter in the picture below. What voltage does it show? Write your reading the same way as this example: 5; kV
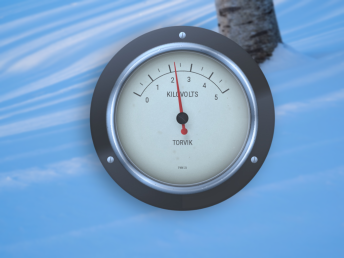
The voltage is 2.25; kV
